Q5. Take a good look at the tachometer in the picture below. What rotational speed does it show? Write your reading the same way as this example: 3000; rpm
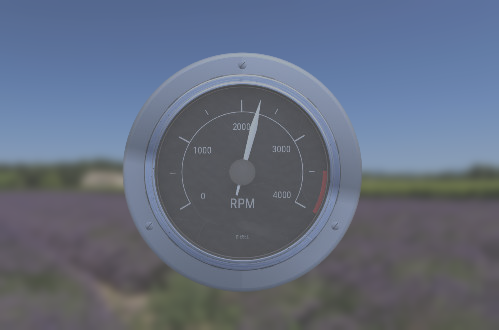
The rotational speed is 2250; rpm
